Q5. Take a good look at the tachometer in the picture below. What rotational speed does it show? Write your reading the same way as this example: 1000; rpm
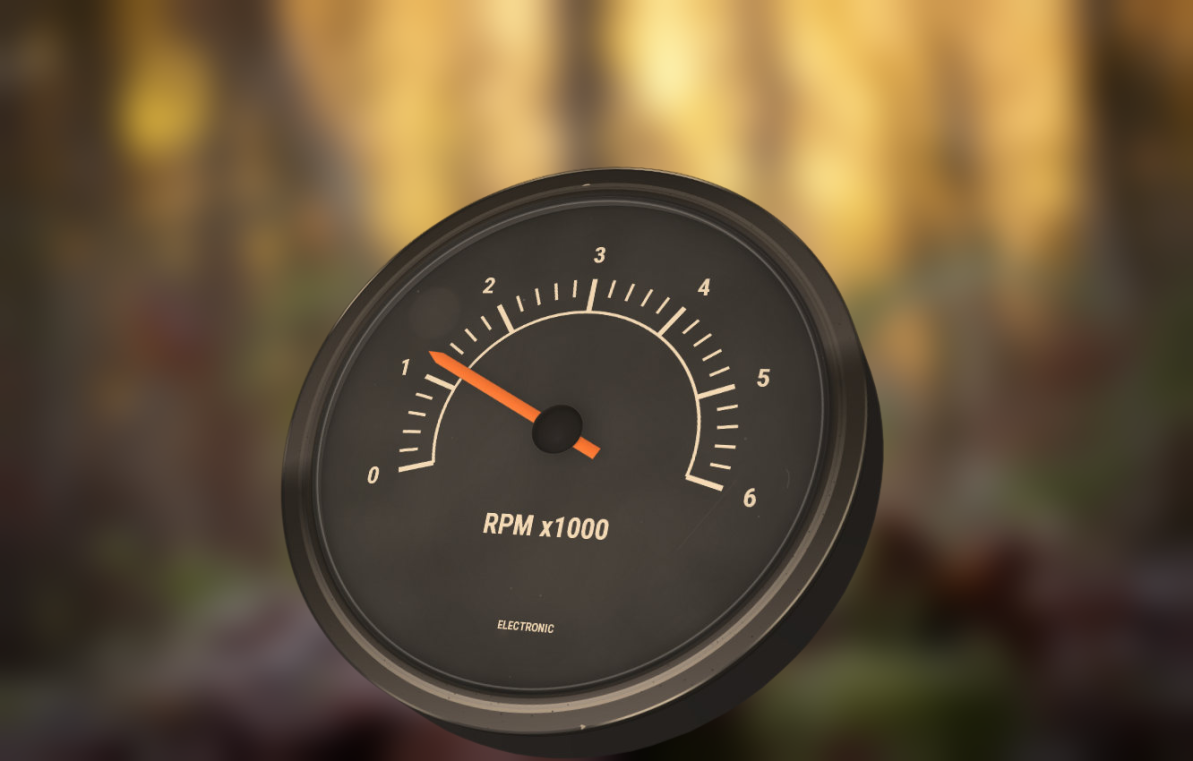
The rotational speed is 1200; rpm
